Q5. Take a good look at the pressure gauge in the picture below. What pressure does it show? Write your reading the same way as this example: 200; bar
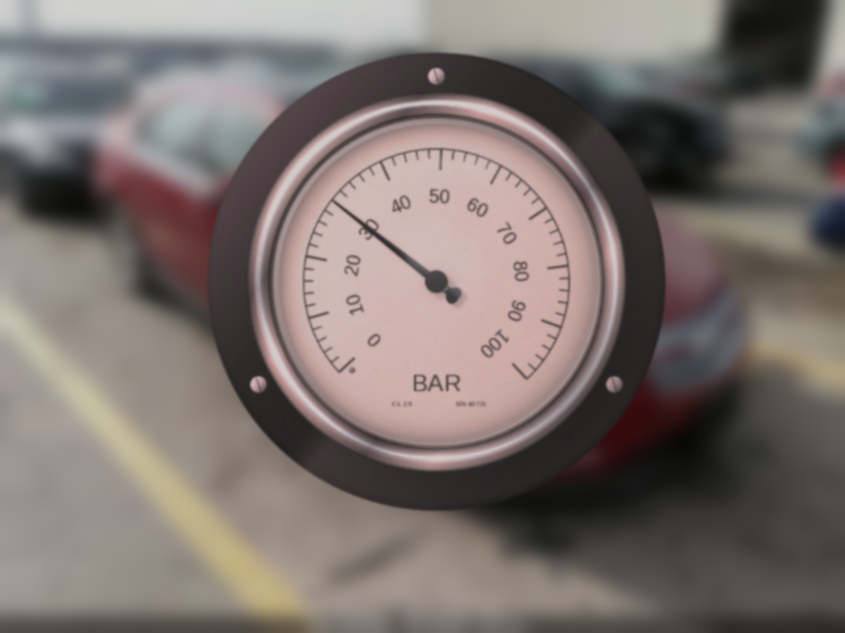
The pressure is 30; bar
